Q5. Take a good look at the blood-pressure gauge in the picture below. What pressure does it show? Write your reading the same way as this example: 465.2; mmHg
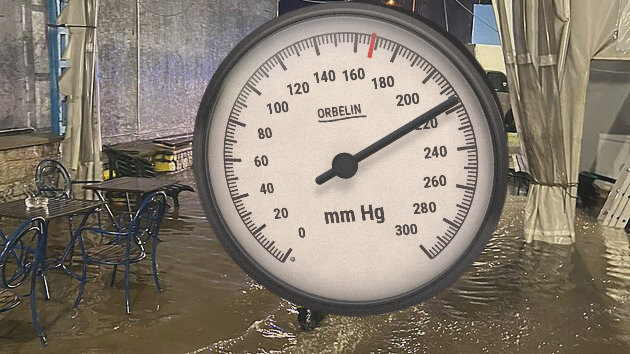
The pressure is 216; mmHg
